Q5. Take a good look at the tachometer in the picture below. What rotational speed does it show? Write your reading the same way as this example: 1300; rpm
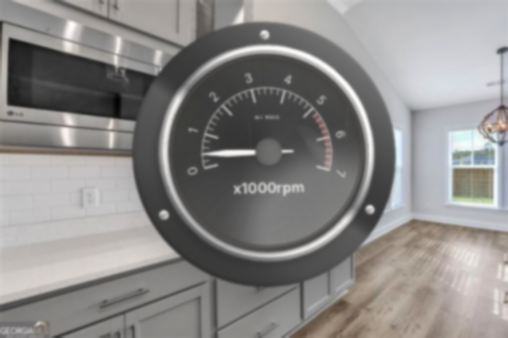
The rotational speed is 400; rpm
